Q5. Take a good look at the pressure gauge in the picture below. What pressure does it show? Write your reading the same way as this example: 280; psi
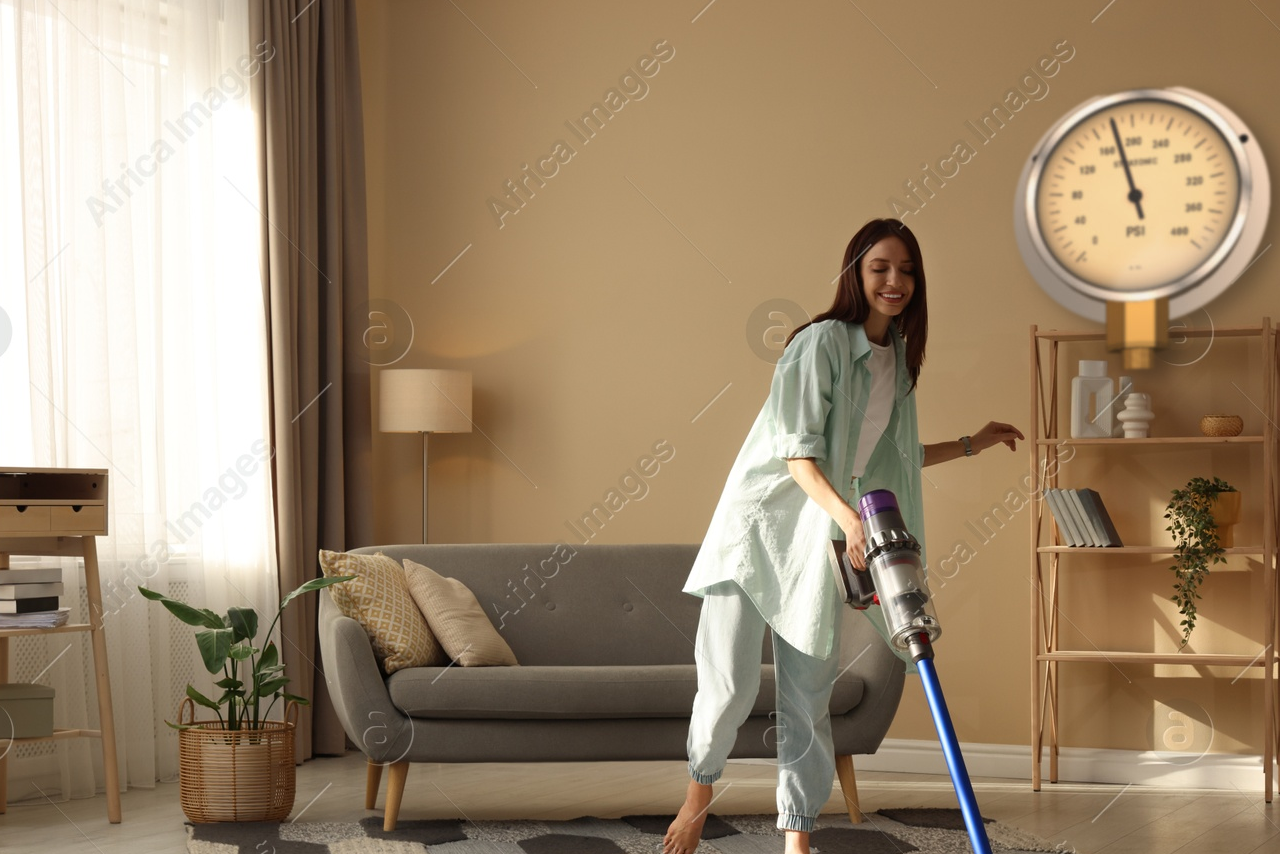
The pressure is 180; psi
